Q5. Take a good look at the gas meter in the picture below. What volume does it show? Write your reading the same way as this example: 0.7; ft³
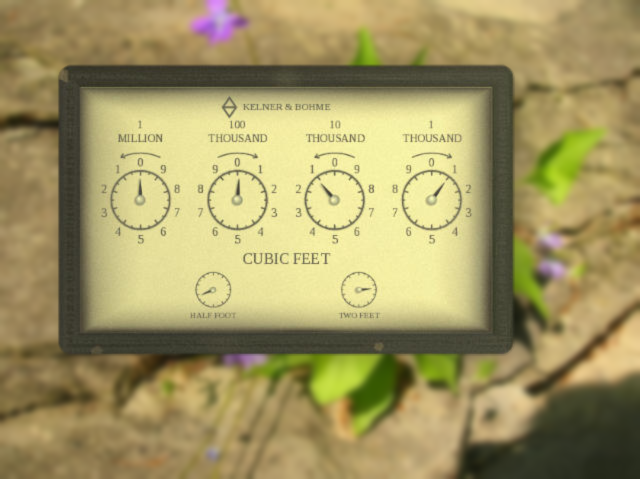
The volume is 1100; ft³
